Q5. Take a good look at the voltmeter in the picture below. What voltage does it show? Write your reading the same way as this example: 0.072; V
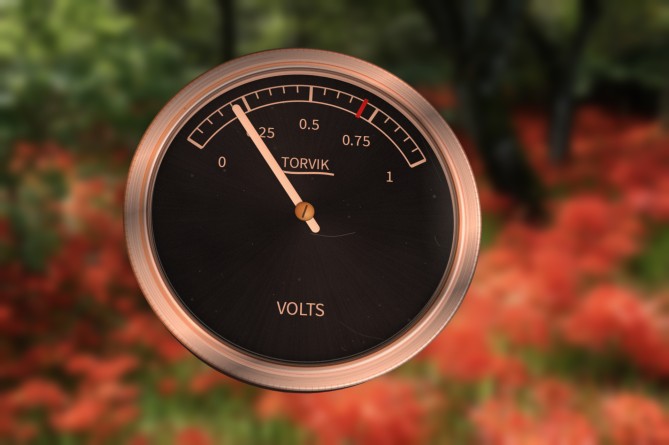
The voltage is 0.2; V
